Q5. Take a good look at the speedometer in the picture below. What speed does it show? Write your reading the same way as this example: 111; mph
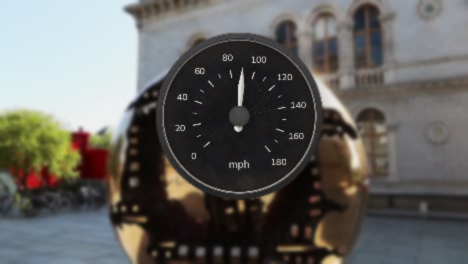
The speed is 90; mph
